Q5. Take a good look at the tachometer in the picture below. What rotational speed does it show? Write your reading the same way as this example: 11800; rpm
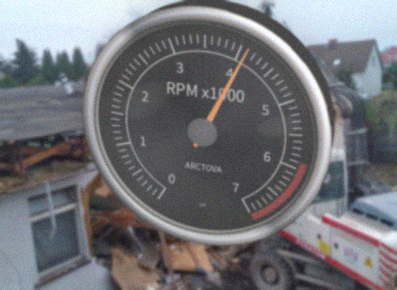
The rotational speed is 4100; rpm
